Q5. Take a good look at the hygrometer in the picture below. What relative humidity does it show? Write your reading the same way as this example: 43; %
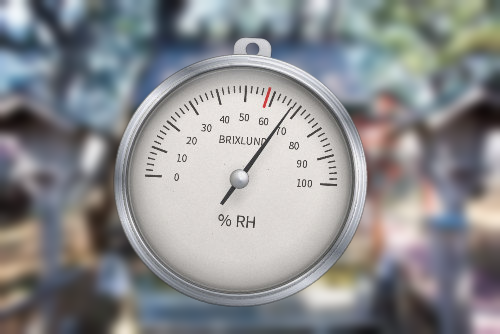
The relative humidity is 68; %
